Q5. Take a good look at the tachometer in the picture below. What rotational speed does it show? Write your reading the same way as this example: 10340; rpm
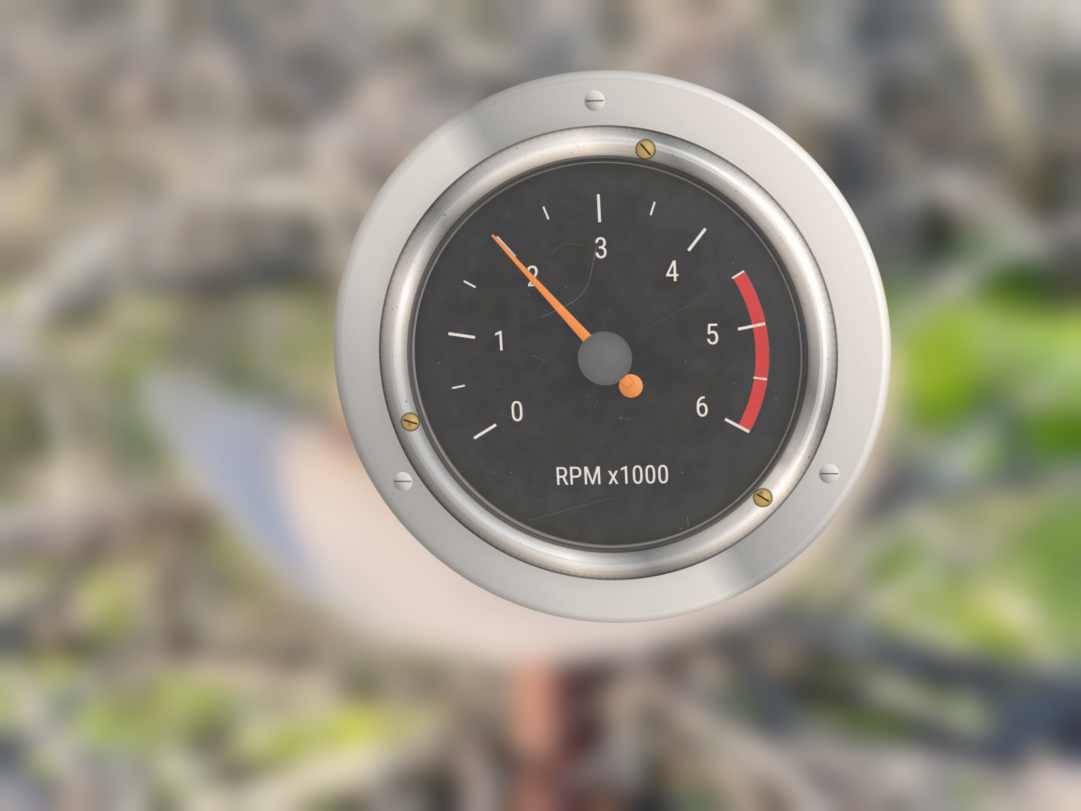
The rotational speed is 2000; rpm
